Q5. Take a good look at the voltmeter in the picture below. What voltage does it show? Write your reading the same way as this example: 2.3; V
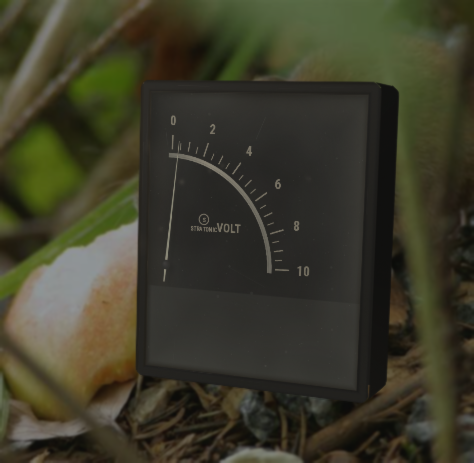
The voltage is 0.5; V
